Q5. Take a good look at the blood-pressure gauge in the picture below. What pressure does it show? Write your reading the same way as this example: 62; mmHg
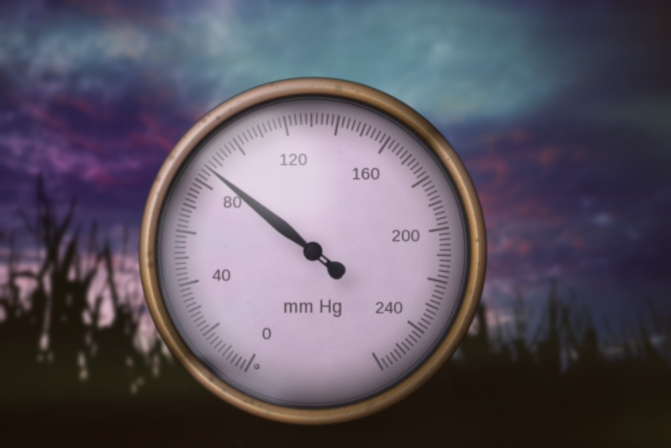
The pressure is 86; mmHg
